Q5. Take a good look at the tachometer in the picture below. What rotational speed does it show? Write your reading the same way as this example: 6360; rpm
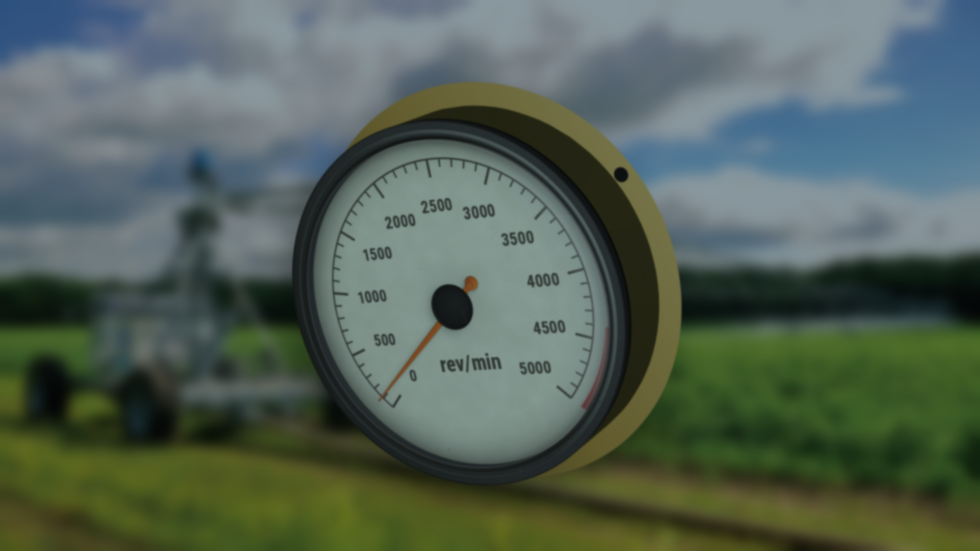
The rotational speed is 100; rpm
